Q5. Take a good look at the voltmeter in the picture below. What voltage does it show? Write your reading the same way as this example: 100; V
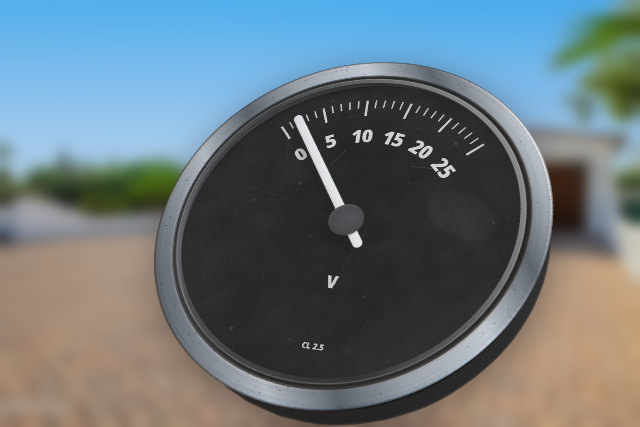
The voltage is 2; V
